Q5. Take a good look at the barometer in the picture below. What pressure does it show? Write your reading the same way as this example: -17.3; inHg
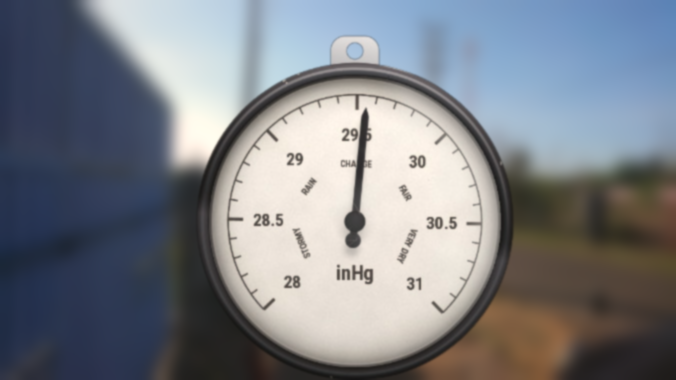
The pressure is 29.55; inHg
